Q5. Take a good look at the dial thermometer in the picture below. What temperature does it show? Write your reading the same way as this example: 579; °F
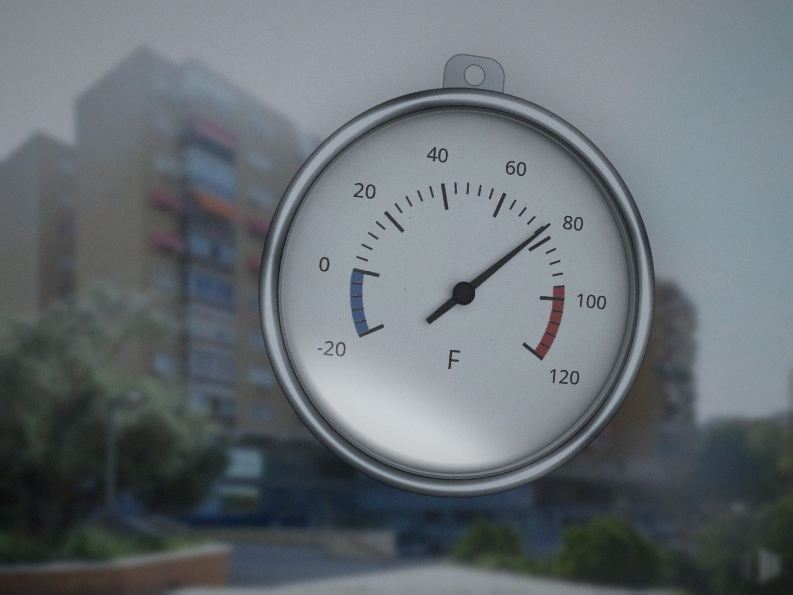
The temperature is 76; °F
